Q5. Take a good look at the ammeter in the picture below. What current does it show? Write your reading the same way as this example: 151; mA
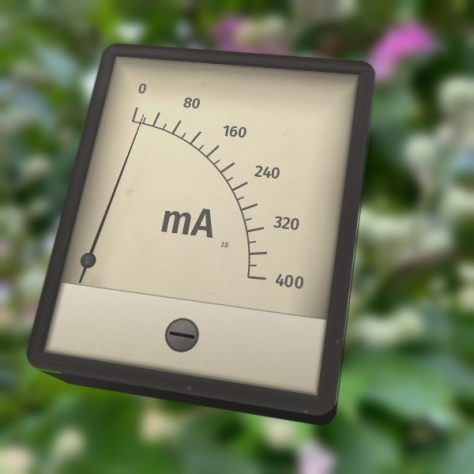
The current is 20; mA
